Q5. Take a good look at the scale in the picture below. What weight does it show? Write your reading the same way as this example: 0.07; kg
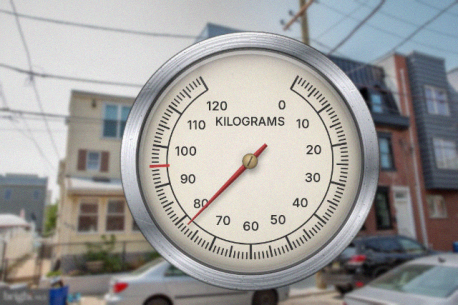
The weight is 78; kg
